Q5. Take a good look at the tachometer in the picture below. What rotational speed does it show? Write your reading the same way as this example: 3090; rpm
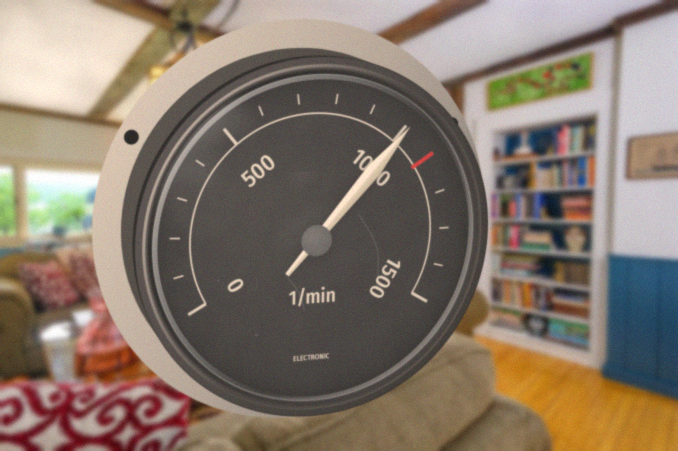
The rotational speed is 1000; rpm
